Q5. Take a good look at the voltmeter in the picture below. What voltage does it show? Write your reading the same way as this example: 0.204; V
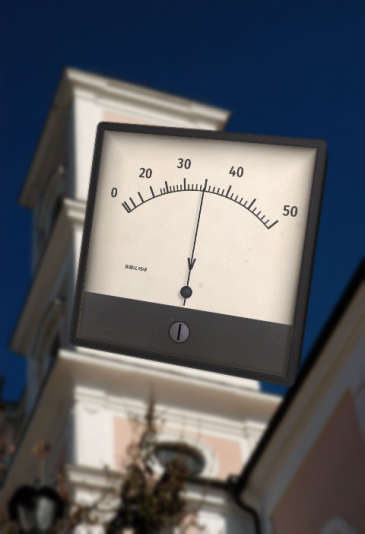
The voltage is 35; V
